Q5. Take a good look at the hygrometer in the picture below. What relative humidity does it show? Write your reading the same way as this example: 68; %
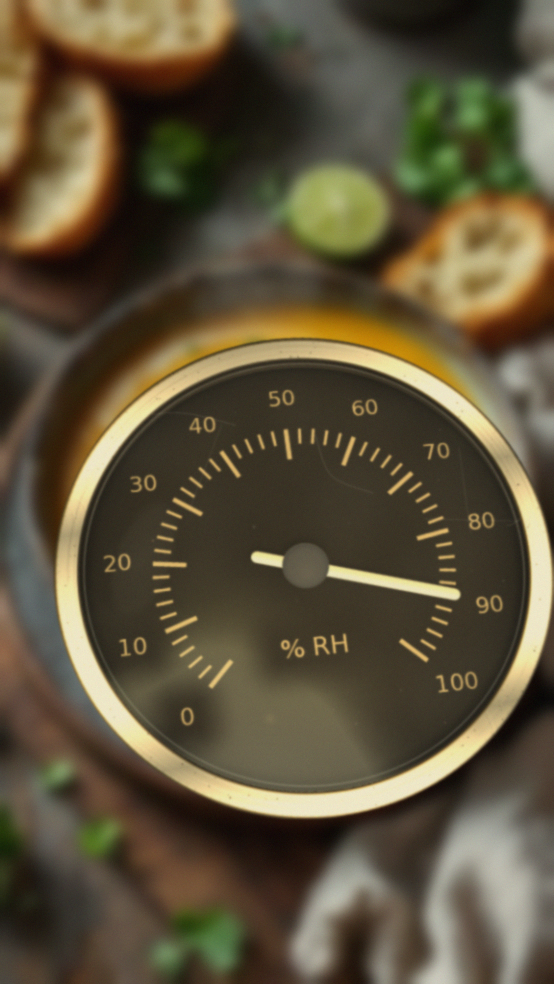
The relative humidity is 90; %
